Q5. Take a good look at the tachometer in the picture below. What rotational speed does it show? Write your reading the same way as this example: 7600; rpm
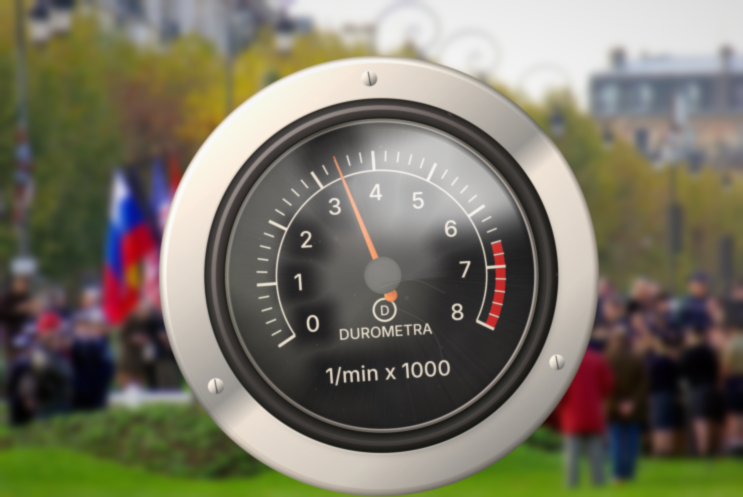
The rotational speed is 3400; rpm
